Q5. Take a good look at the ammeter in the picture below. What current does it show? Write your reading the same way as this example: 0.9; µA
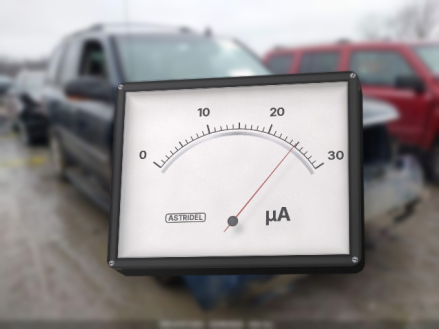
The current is 25; µA
